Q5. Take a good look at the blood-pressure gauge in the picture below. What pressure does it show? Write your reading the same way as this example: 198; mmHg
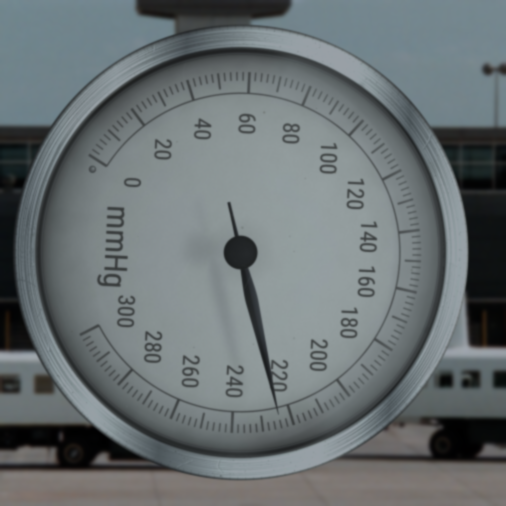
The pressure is 224; mmHg
